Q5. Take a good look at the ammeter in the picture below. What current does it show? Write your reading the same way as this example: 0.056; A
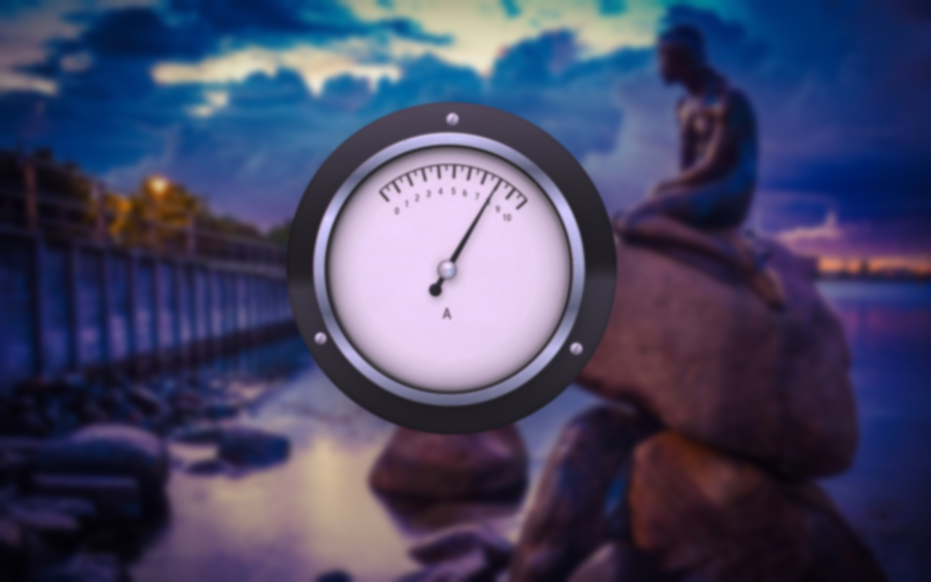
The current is 8; A
